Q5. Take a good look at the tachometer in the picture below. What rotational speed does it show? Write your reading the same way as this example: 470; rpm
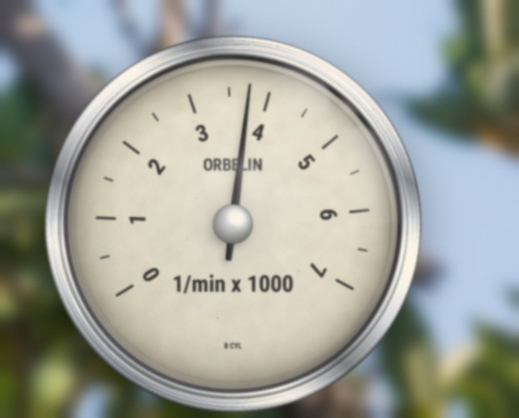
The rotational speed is 3750; rpm
